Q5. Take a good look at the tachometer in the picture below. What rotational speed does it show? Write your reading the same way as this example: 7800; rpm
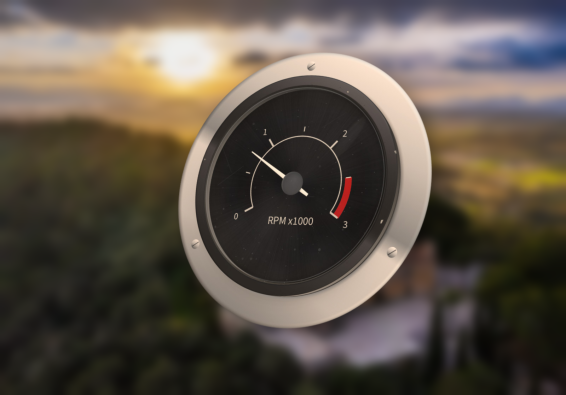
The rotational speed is 750; rpm
